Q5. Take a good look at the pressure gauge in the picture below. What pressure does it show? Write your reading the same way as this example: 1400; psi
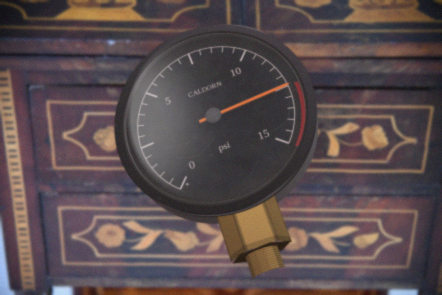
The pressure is 12.5; psi
